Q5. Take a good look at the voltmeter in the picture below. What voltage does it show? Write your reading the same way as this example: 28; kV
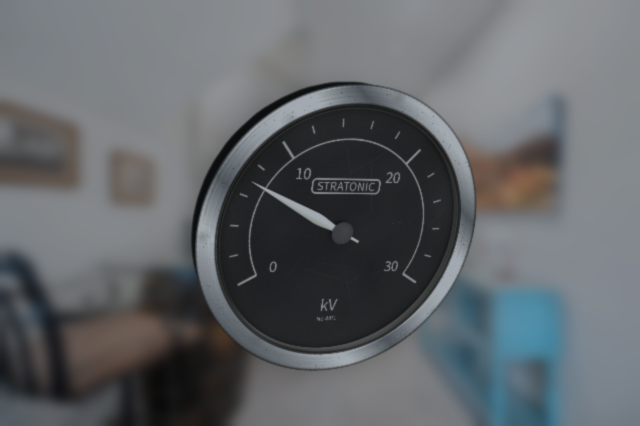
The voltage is 7; kV
